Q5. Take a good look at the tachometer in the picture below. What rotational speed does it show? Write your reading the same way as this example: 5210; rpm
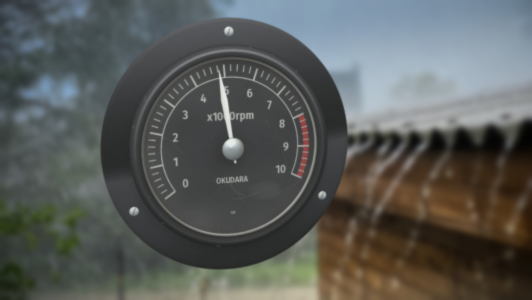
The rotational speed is 4800; rpm
